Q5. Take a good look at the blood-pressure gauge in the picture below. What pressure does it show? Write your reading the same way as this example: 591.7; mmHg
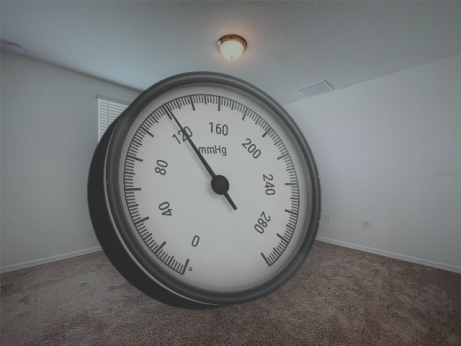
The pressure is 120; mmHg
